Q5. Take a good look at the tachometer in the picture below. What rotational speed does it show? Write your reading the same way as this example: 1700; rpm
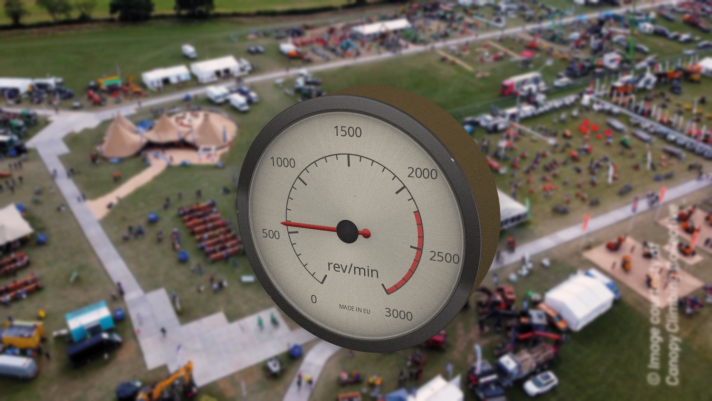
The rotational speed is 600; rpm
